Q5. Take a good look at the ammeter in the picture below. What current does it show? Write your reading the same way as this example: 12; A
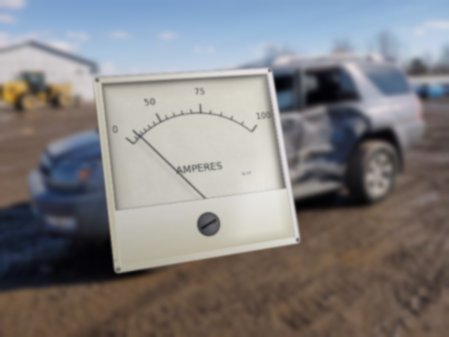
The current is 25; A
